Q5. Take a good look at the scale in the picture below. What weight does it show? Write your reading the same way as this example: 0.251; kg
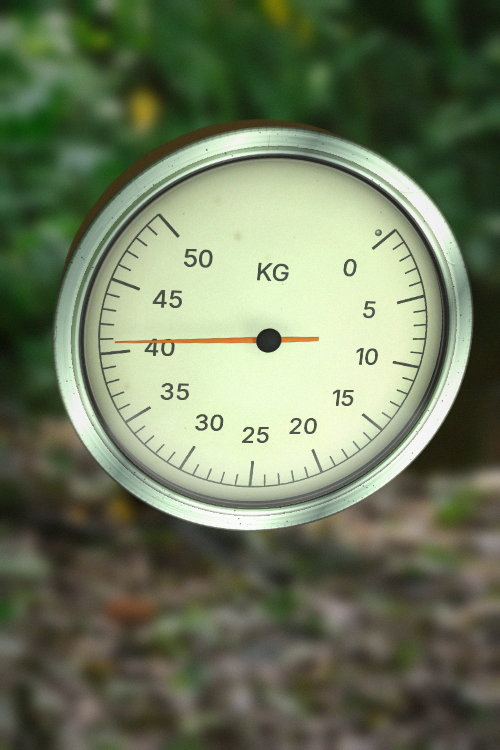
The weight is 41; kg
